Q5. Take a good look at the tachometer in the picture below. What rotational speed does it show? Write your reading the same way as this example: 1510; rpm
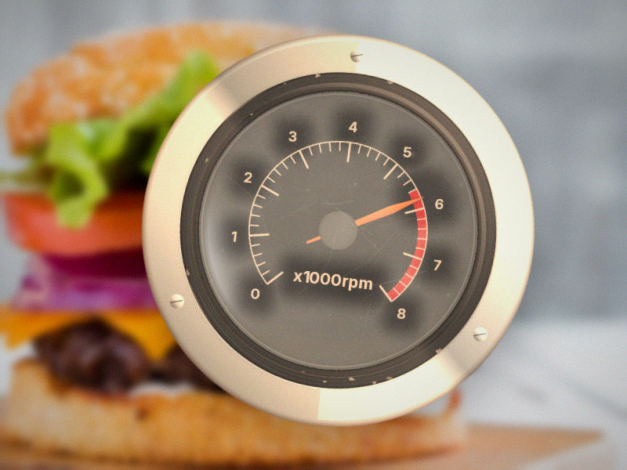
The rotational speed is 5800; rpm
